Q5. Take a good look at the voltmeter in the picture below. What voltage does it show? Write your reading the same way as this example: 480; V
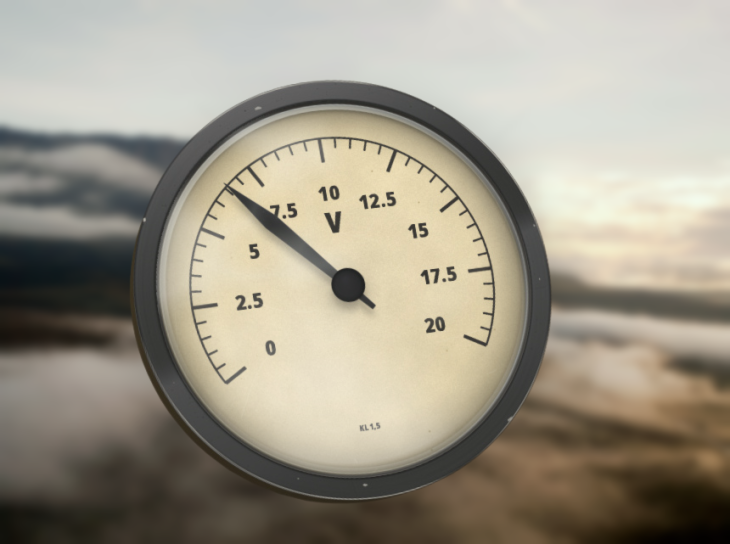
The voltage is 6.5; V
